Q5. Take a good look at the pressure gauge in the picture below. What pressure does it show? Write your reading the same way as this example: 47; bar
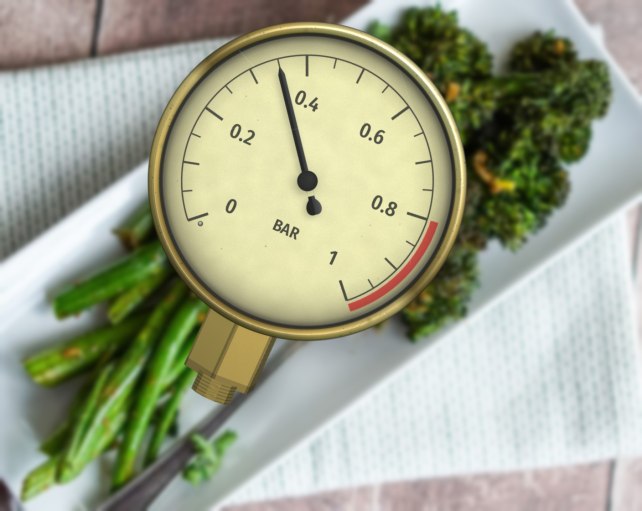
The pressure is 0.35; bar
